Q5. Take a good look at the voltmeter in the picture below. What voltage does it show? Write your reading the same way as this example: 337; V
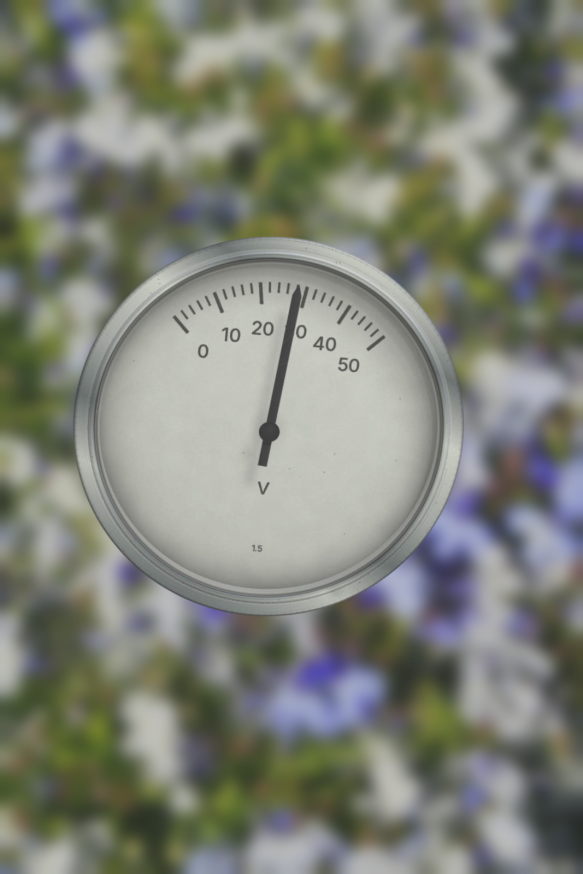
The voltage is 28; V
